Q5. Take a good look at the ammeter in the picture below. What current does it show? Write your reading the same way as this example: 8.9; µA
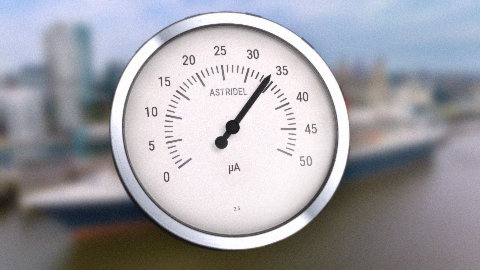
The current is 34; µA
